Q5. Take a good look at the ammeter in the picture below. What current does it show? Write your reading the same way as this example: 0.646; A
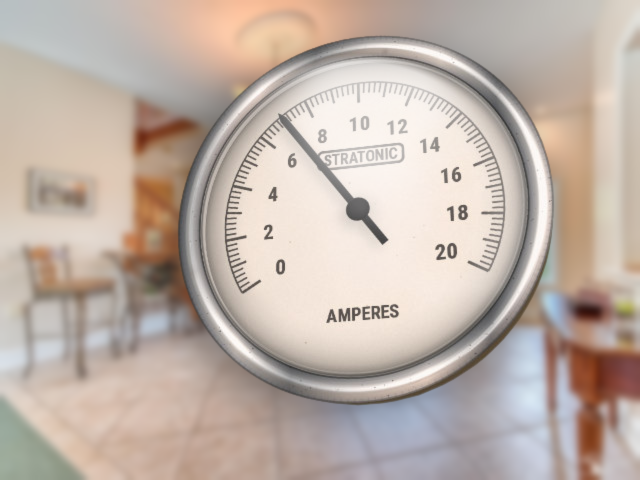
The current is 7; A
